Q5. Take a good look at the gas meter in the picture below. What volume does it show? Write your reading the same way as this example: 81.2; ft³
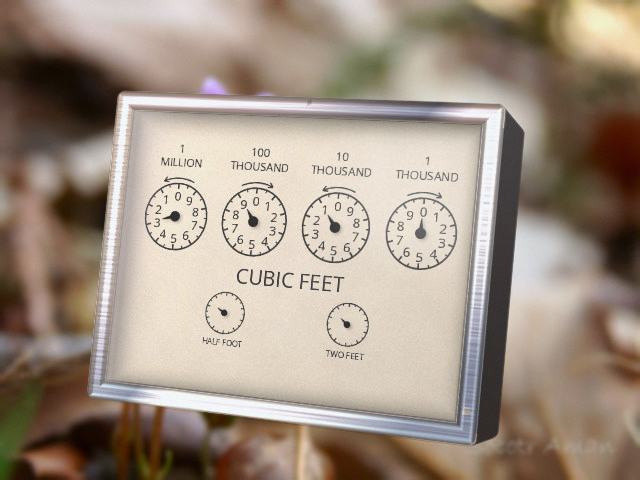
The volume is 291000; ft³
